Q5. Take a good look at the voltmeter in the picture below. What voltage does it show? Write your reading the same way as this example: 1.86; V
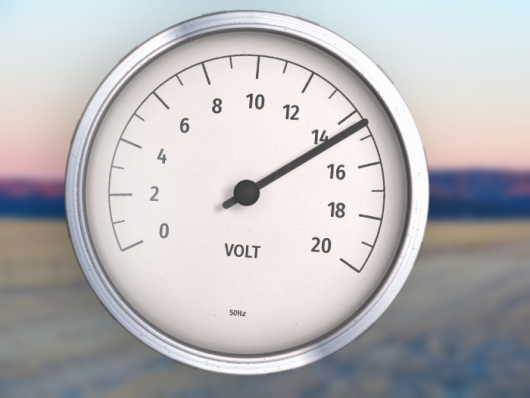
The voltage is 14.5; V
